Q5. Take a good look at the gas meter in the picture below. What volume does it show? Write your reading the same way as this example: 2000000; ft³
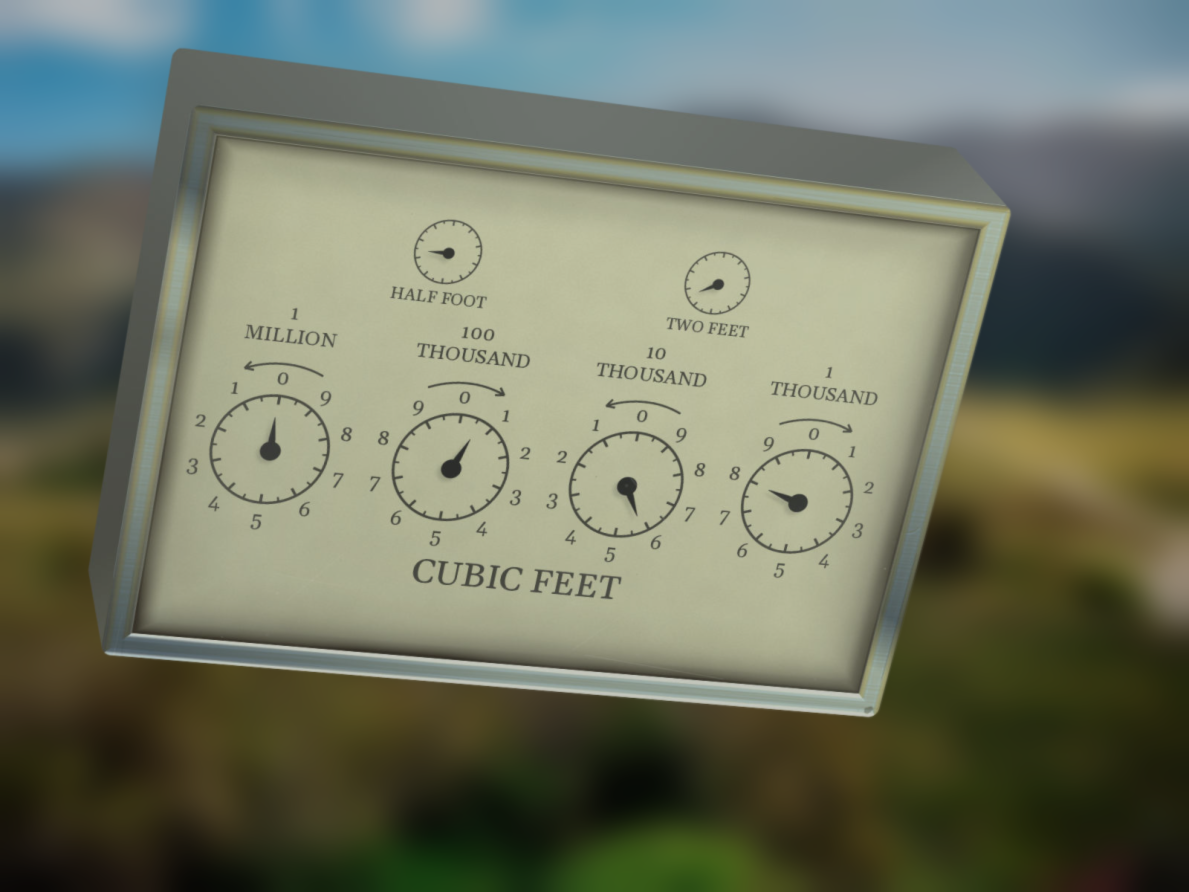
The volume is 5800; ft³
